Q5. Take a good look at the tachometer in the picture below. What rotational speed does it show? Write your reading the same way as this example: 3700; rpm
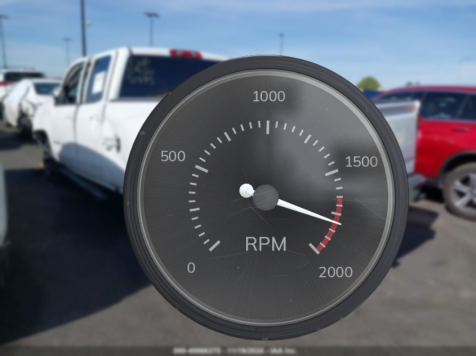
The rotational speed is 1800; rpm
